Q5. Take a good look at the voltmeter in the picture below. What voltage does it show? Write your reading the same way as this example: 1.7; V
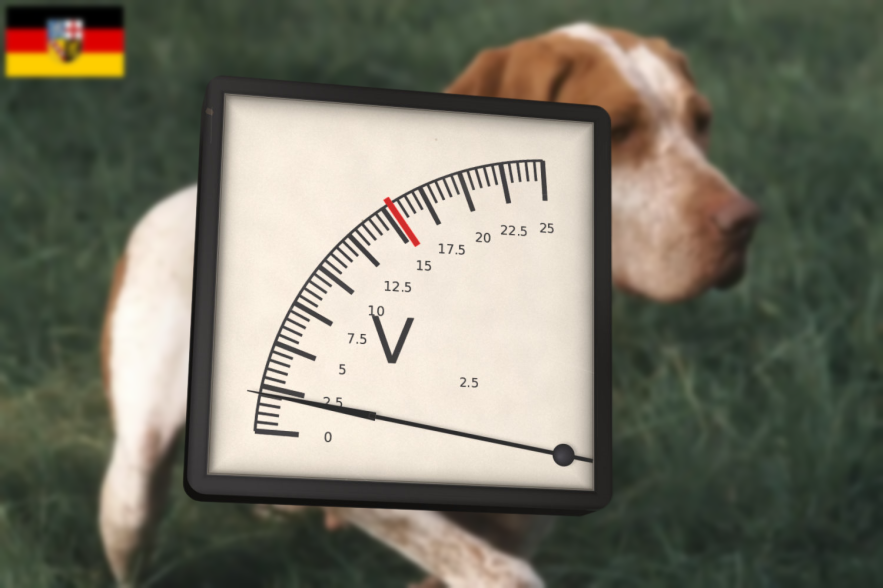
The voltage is 2; V
